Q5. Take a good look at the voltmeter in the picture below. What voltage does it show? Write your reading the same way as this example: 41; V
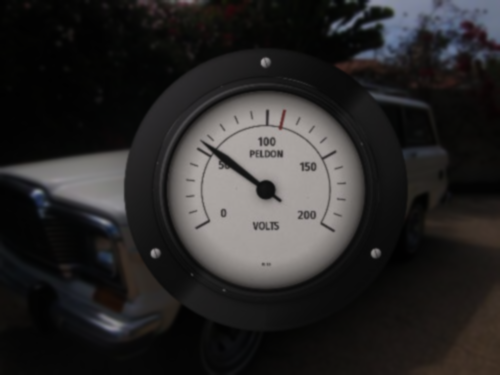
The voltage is 55; V
